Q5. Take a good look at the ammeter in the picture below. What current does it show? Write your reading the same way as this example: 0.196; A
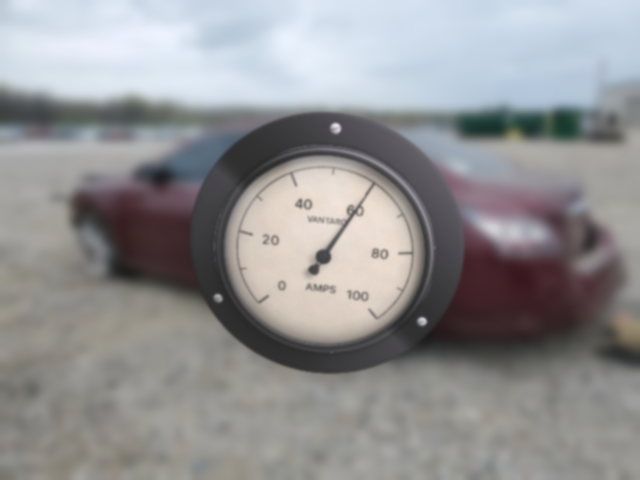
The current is 60; A
